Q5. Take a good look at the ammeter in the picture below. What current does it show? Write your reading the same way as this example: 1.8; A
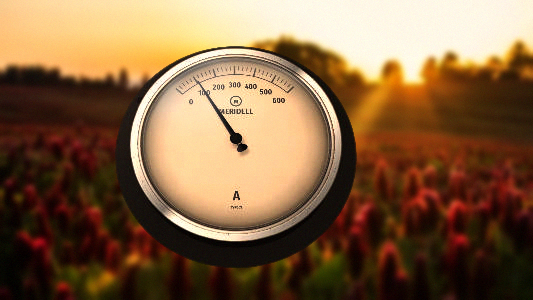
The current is 100; A
